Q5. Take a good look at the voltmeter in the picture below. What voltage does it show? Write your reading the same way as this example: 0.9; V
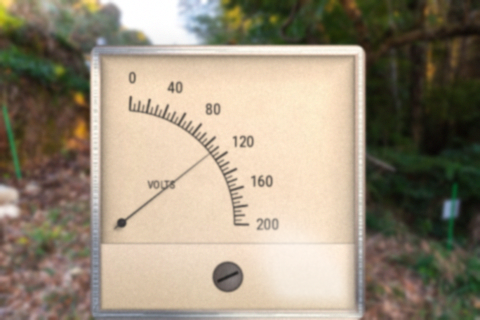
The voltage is 110; V
